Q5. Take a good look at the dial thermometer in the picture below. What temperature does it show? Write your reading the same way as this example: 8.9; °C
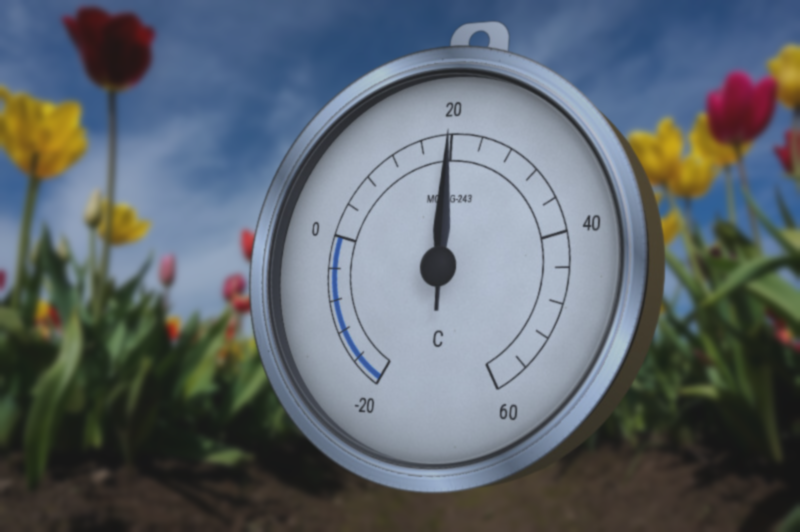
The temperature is 20; °C
